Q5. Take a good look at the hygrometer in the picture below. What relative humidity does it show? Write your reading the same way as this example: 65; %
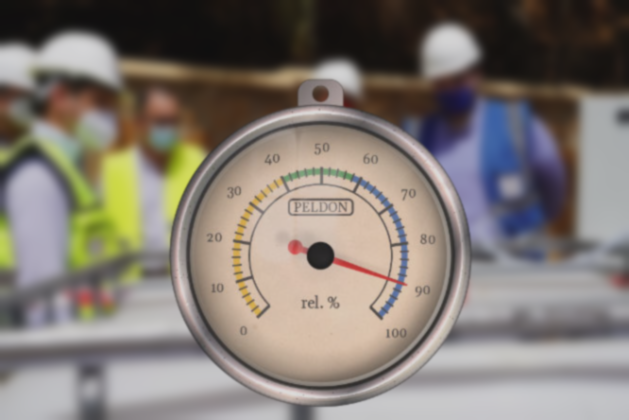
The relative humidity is 90; %
